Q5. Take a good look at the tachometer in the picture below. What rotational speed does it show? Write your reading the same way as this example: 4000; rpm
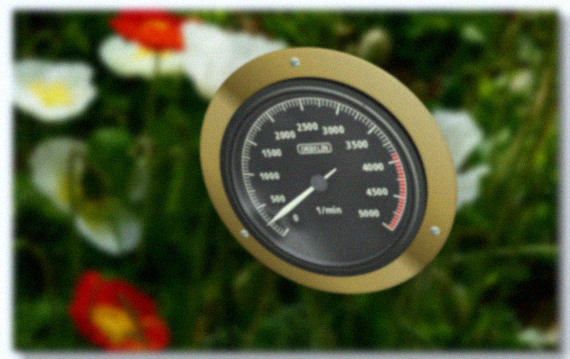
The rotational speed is 250; rpm
